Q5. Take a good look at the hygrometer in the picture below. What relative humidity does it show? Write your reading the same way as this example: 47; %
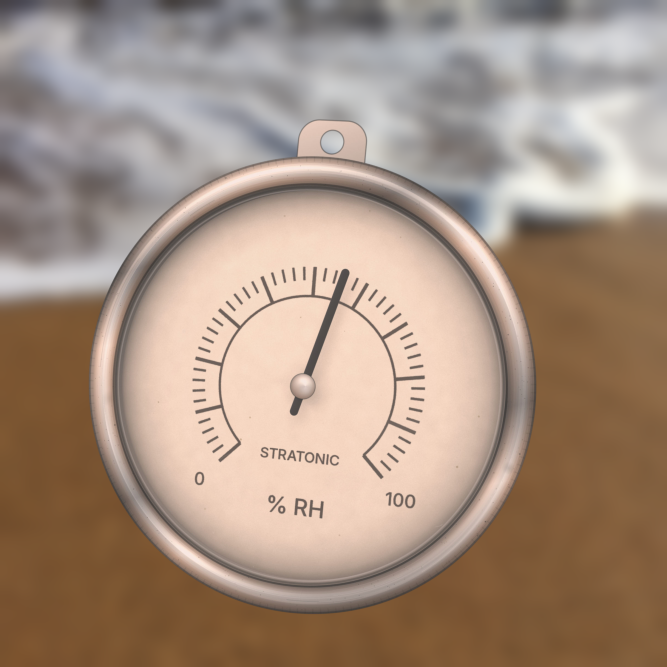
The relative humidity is 56; %
